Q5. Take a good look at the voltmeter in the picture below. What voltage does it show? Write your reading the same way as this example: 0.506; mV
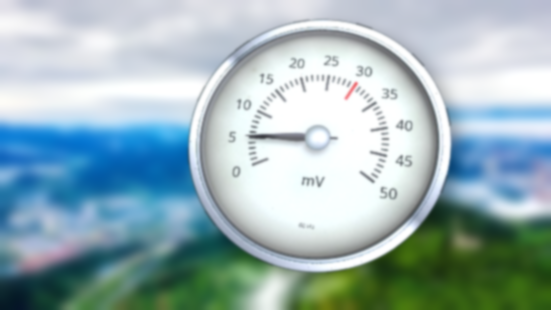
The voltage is 5; mV
